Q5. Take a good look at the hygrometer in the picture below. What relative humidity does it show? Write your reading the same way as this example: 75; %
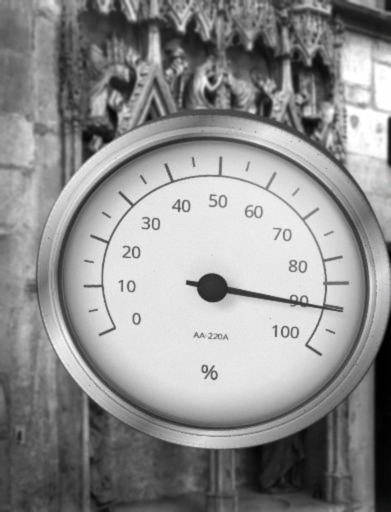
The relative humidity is 90; %
